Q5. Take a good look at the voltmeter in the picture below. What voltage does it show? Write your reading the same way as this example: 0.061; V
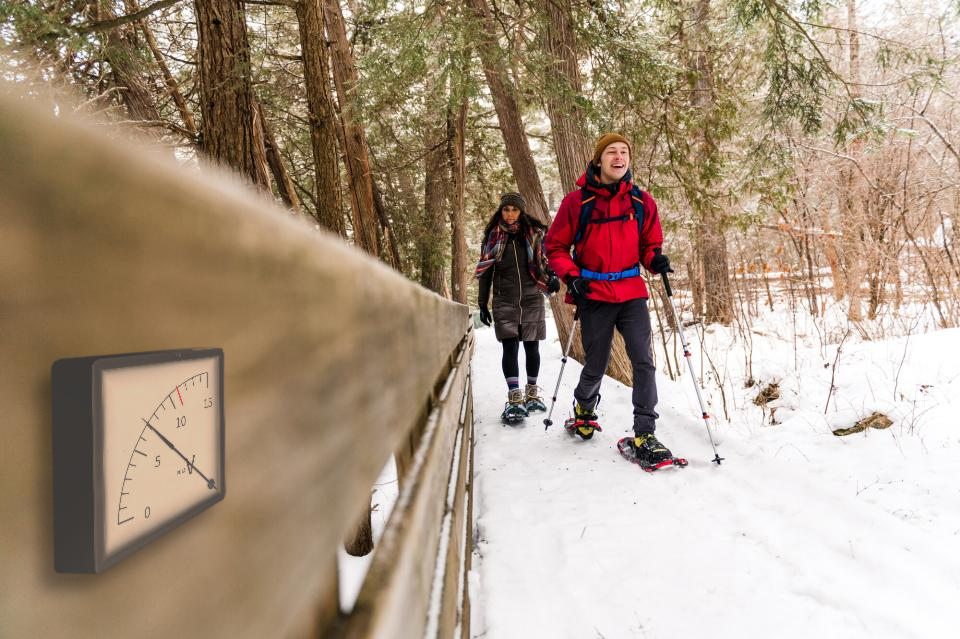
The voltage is 7; V
